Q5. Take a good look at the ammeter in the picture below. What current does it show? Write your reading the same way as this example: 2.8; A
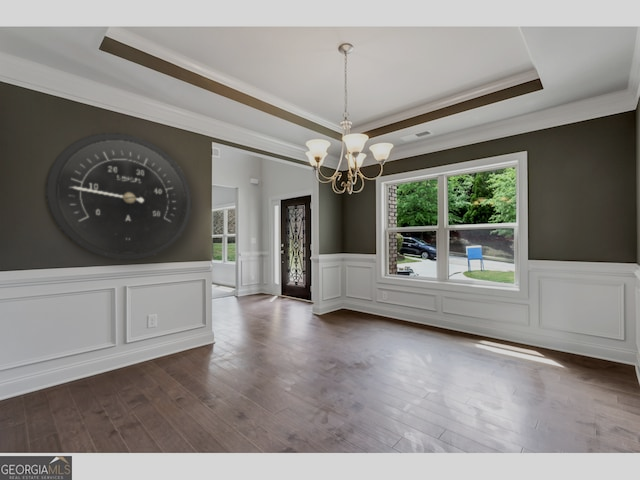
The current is 8; A
